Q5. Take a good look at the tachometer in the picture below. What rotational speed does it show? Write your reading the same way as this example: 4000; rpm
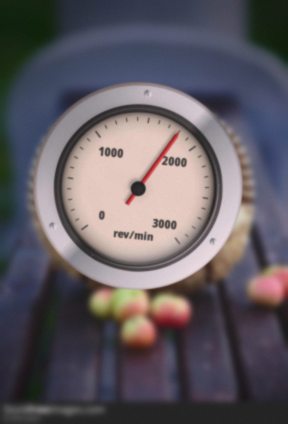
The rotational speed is 1800; rpm
